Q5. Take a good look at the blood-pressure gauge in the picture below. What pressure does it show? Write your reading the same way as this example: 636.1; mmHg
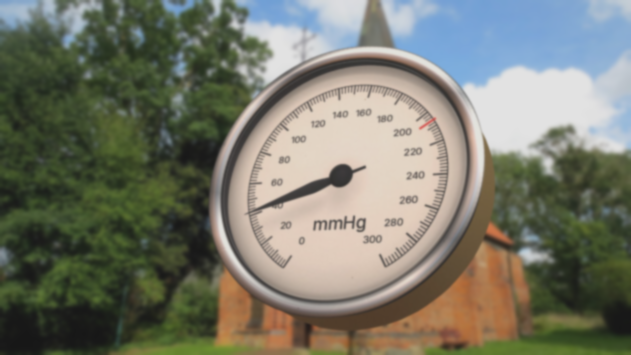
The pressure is 40; mmHg
